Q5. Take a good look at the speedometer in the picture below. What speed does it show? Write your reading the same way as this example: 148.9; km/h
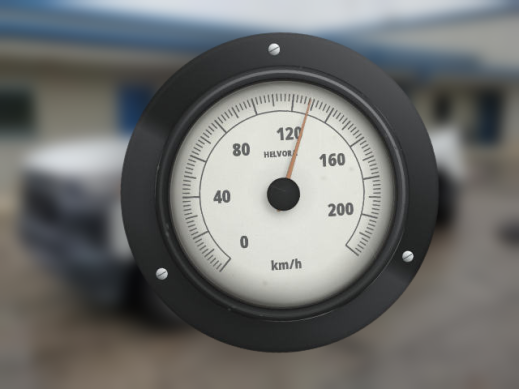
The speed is 128; km/h
